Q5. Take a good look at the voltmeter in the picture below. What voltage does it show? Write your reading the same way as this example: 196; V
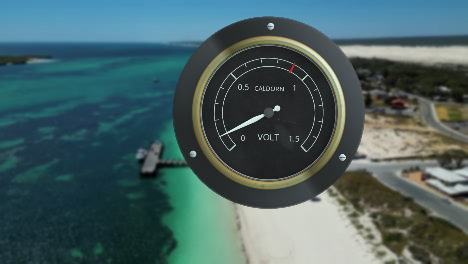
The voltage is 0.1; V
